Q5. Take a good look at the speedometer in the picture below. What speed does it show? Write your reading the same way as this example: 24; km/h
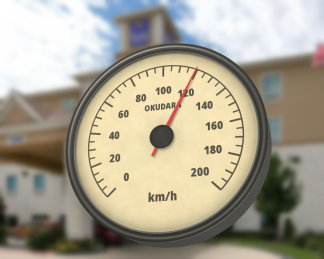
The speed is 120; km/h
